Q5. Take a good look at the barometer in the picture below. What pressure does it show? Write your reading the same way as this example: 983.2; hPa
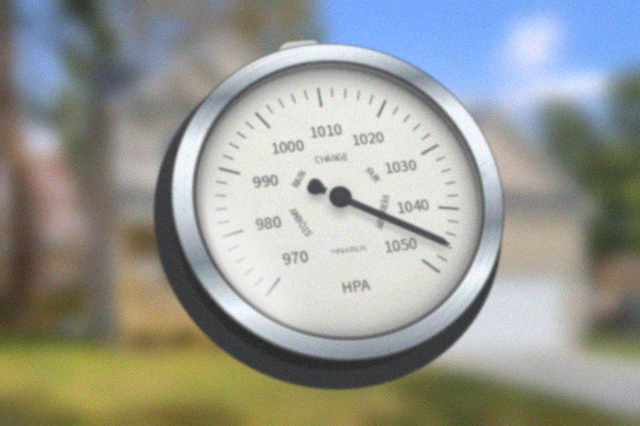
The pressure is 1046; hPa
